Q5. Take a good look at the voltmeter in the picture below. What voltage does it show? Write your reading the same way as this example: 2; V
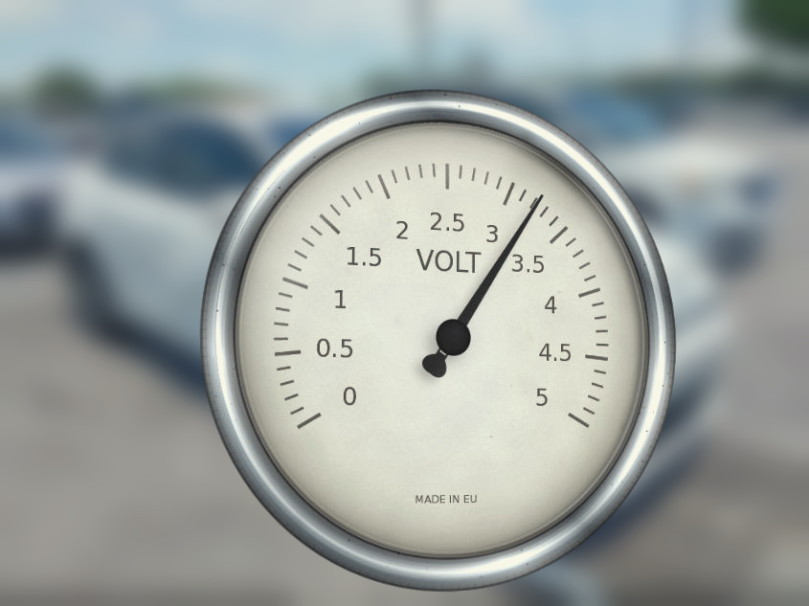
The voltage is 3.2; V
